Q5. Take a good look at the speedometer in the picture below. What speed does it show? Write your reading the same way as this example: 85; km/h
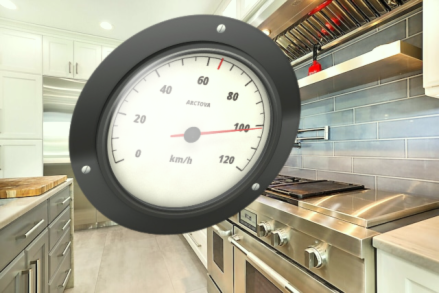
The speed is 100; km/h
